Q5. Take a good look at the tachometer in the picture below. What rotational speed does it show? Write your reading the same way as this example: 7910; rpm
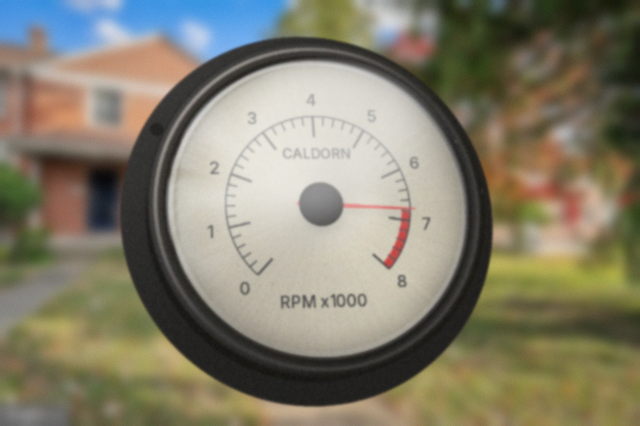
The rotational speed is 6800; rpm
